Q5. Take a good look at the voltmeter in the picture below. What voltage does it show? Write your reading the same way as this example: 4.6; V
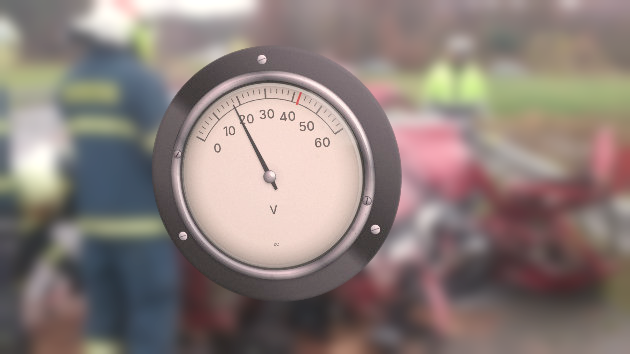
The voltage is 18; V
